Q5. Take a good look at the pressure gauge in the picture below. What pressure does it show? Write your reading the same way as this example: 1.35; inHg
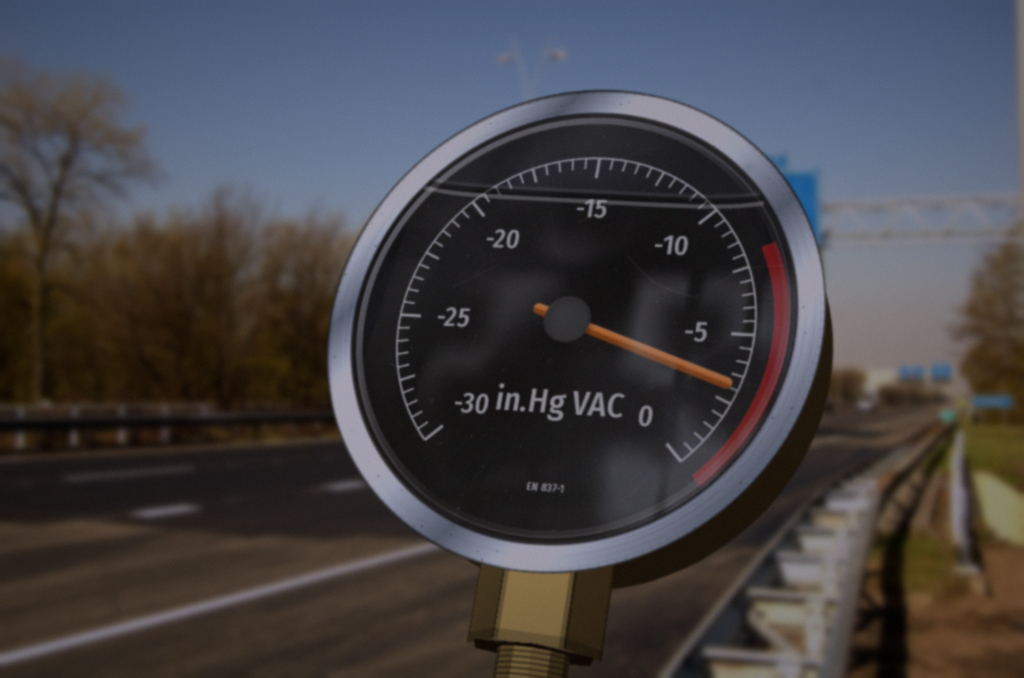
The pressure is -3; inHg
